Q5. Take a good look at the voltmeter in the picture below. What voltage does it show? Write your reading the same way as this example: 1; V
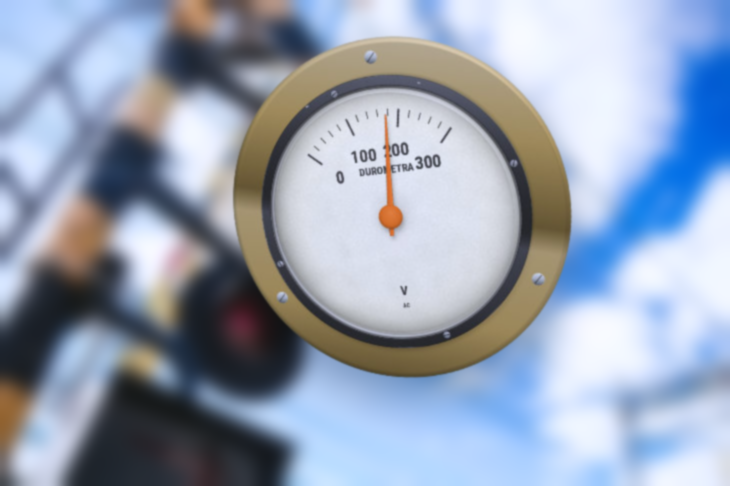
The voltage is 180; V
